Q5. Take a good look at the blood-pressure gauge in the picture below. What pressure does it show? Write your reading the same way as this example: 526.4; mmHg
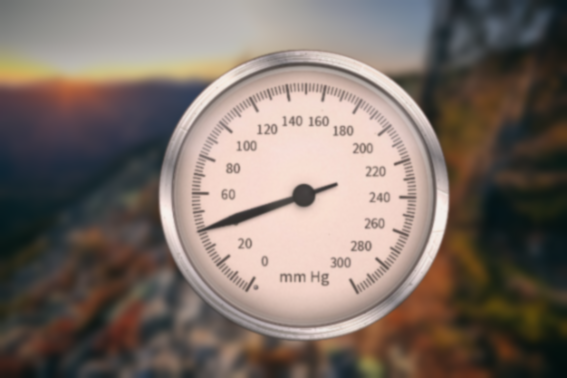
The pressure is 40; mmHg
